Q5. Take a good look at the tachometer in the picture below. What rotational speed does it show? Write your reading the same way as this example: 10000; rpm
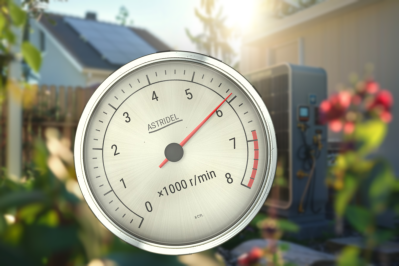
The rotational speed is 5900; rpm
